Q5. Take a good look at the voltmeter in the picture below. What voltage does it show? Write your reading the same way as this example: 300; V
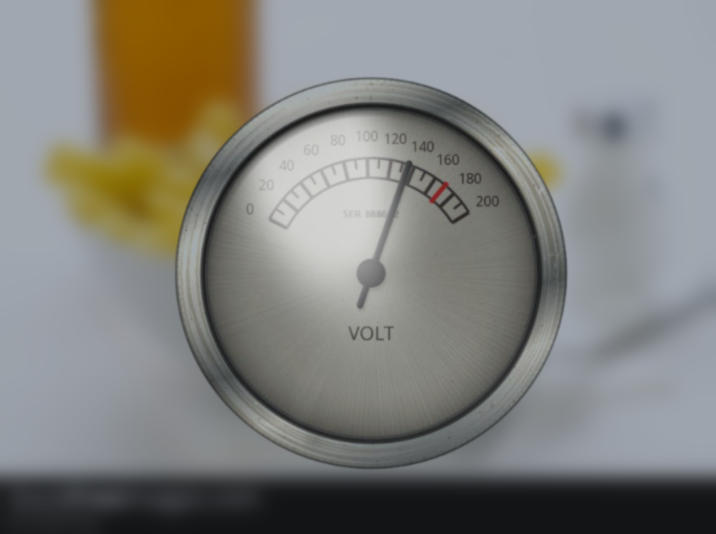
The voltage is 135; V
